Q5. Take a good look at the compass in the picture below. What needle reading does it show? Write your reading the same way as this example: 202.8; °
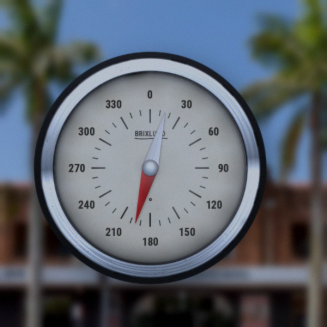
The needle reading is 195; °
